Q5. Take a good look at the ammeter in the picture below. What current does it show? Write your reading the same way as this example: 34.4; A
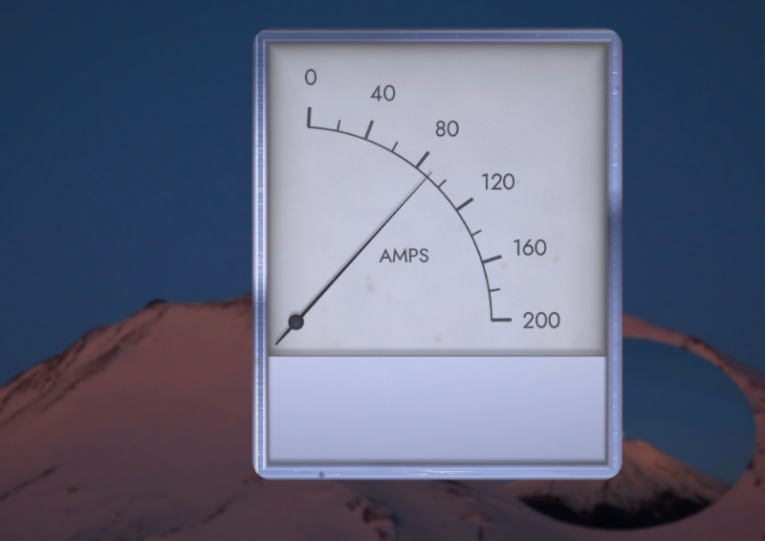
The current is 90; A
